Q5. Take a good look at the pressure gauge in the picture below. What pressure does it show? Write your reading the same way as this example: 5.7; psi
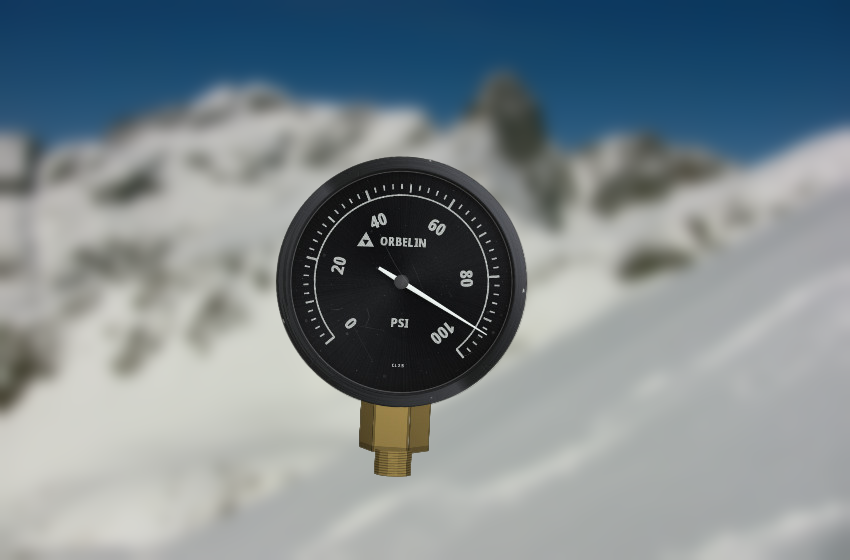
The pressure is 93; psi
